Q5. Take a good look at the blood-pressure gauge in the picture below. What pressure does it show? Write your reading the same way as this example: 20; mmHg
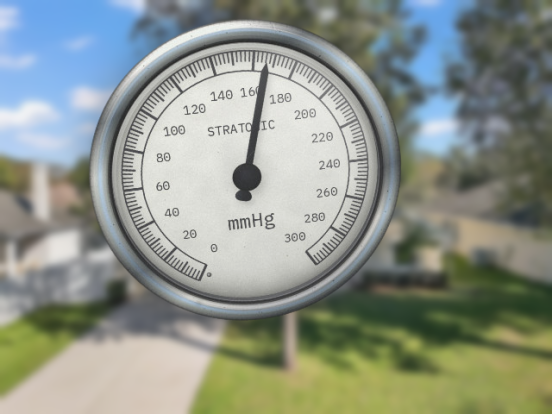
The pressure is 166; mmHg
